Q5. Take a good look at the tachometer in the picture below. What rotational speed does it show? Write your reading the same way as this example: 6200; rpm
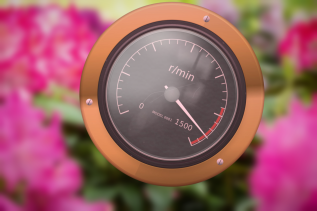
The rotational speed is 1400; rpm
